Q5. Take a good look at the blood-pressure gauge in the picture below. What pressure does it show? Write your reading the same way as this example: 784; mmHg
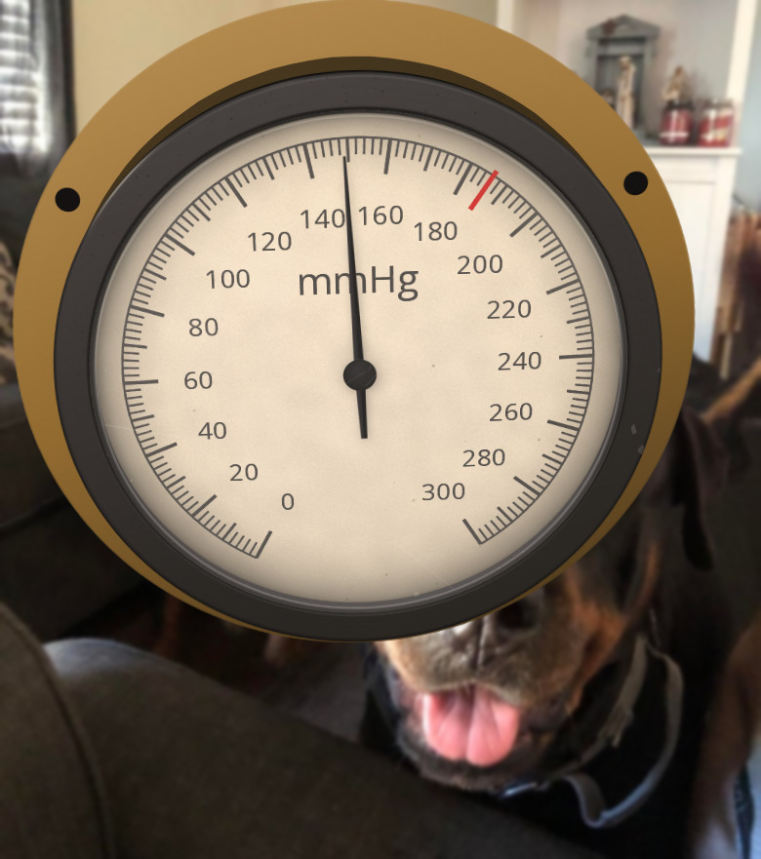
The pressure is 149; mmHg
